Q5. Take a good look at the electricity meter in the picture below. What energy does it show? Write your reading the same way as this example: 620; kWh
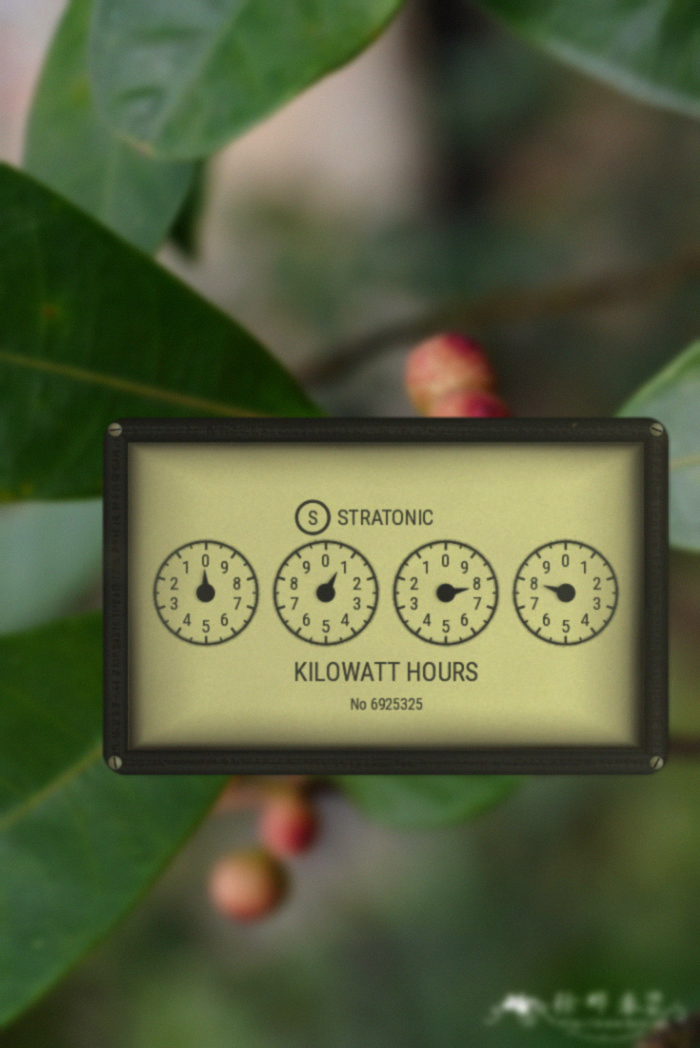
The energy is 78; kWh
